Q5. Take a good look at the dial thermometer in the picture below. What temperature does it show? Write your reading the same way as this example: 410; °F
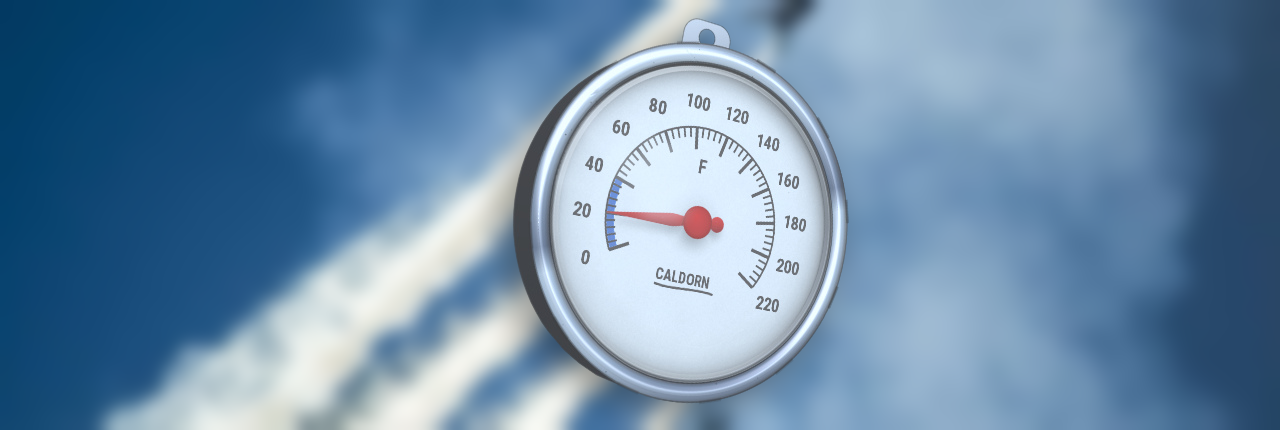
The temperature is 20; °F
